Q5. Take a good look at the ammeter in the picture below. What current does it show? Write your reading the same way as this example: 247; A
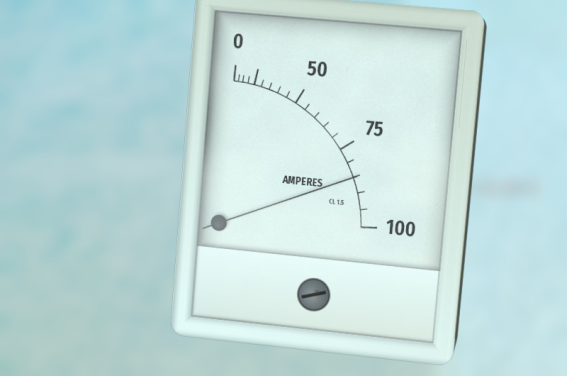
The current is 85; A
